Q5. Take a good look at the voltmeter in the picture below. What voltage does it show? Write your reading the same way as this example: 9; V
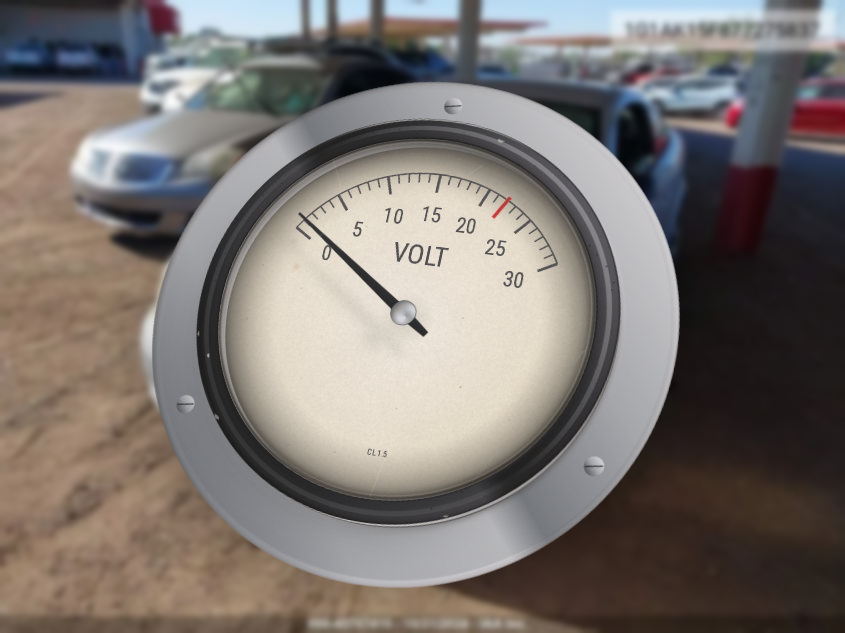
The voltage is 1; V
